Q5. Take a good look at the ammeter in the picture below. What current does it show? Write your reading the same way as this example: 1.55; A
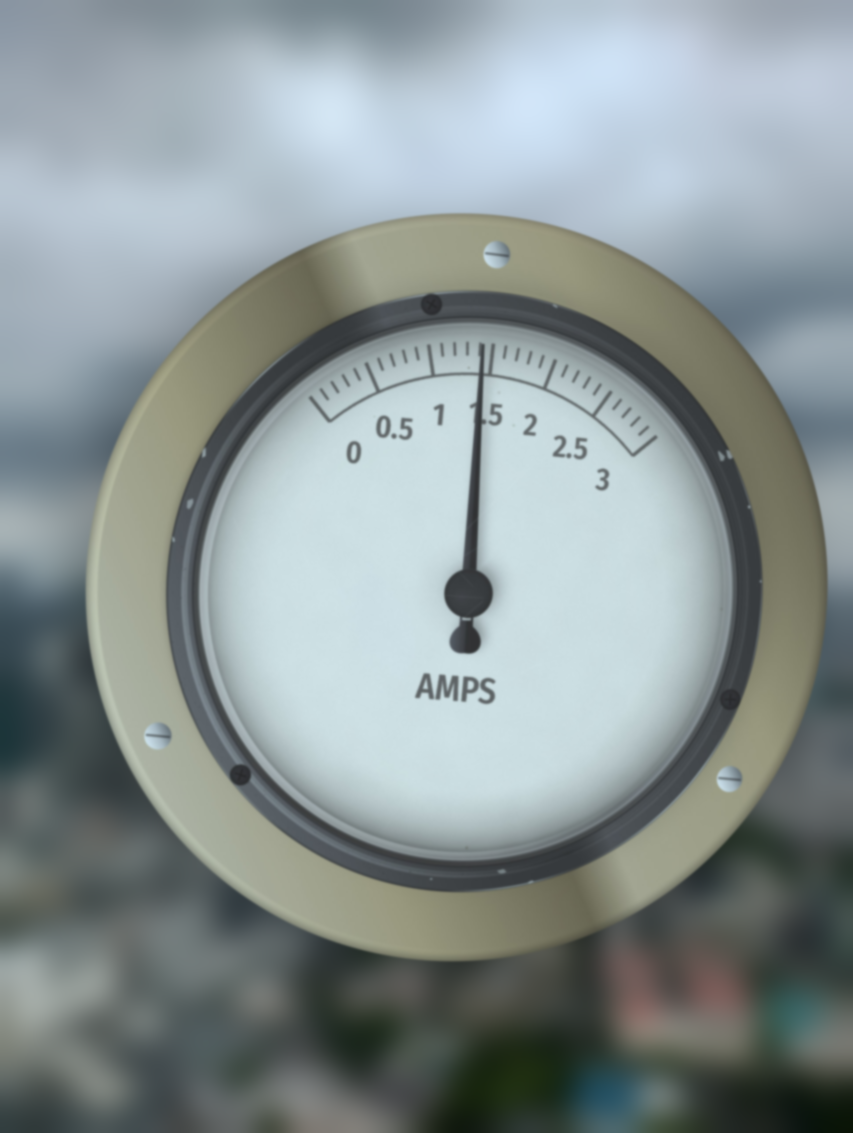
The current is 1.4; A
